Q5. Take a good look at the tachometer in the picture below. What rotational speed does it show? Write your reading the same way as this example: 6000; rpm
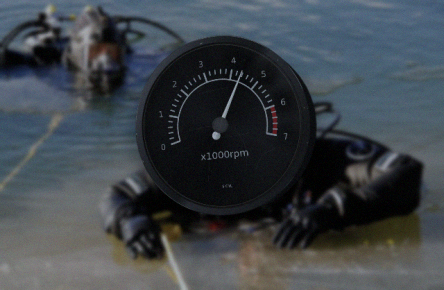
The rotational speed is 4400; rpm
